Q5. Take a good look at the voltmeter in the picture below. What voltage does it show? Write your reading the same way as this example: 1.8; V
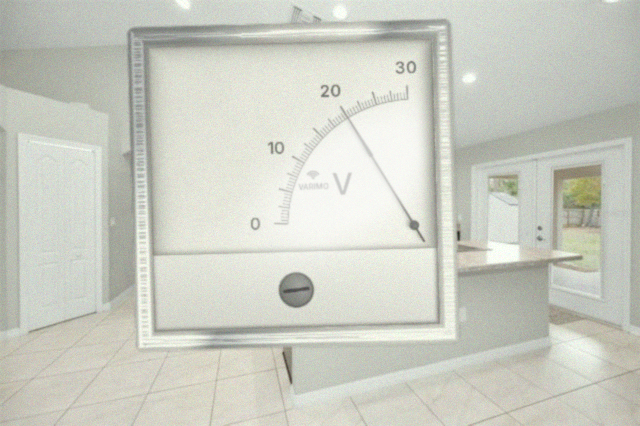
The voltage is 20; V
